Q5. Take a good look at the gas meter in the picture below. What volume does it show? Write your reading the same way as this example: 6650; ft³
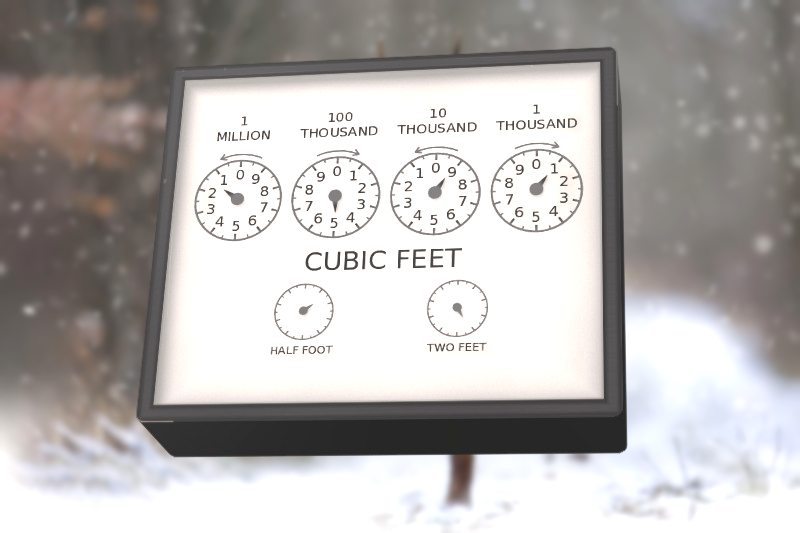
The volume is 149100; ft³
